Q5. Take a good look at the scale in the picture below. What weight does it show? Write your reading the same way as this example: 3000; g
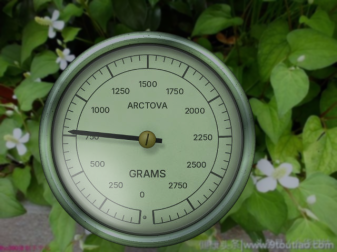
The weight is 775; g
